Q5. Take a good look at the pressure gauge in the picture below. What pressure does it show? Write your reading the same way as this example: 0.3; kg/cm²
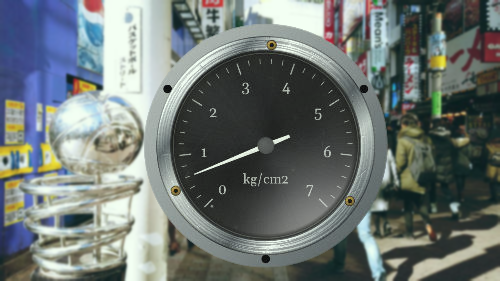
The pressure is 0.6; kg/cm²
